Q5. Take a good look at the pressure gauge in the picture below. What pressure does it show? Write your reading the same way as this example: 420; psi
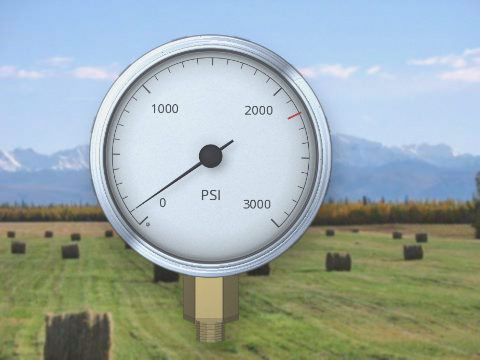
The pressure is 100; psi
